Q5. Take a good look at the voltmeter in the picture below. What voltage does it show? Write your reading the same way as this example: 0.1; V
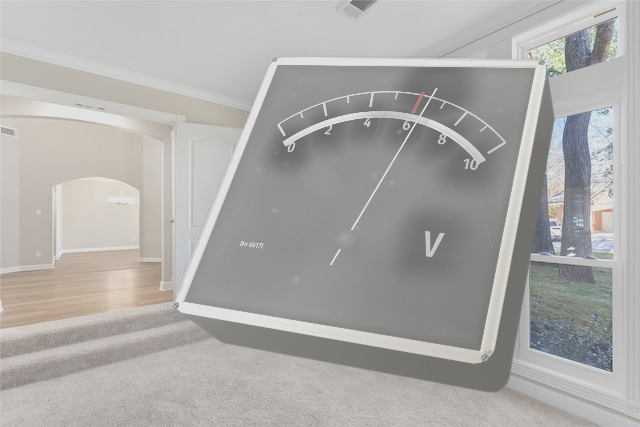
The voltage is 6.5; V
